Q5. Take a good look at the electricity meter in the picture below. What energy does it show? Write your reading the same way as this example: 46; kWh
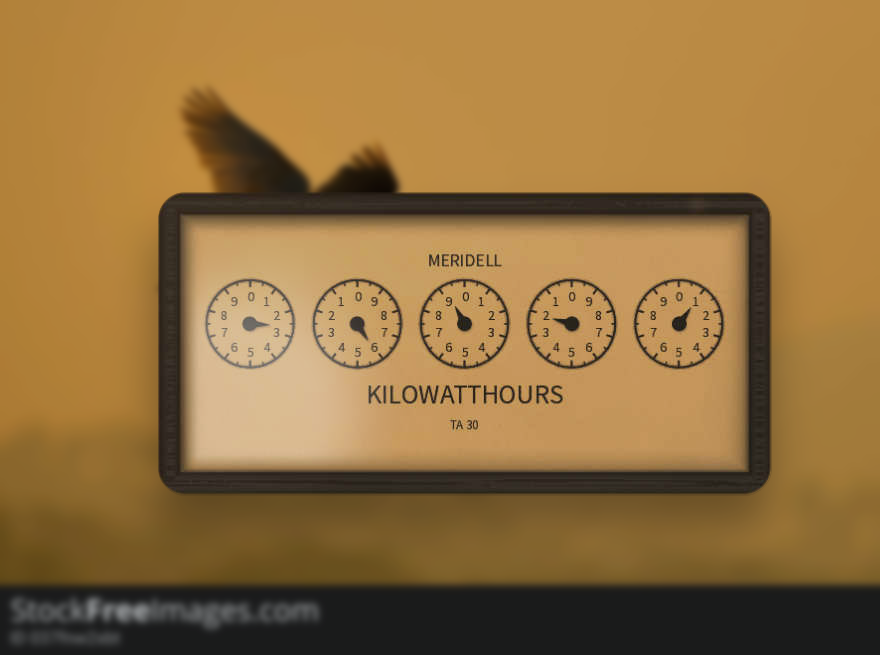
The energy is 25921; kWh
